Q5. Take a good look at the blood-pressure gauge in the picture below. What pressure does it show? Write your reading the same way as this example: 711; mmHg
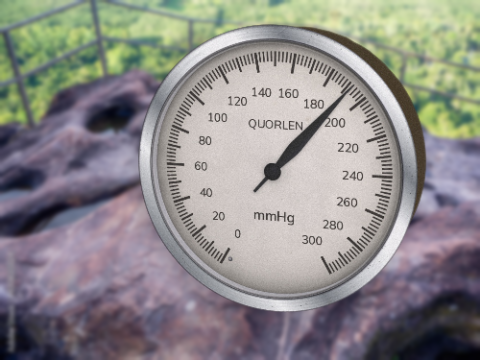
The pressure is 192; mmHg
